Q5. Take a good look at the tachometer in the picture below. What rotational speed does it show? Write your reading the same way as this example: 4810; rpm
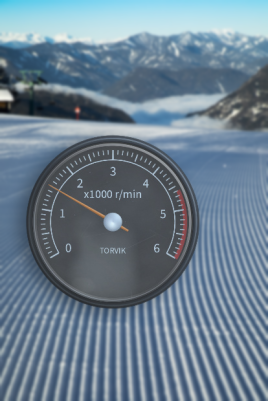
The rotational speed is 1500; rpm
